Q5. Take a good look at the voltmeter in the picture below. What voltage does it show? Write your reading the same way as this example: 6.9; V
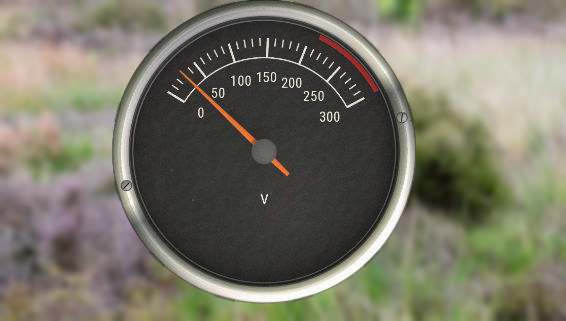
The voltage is 30; V
